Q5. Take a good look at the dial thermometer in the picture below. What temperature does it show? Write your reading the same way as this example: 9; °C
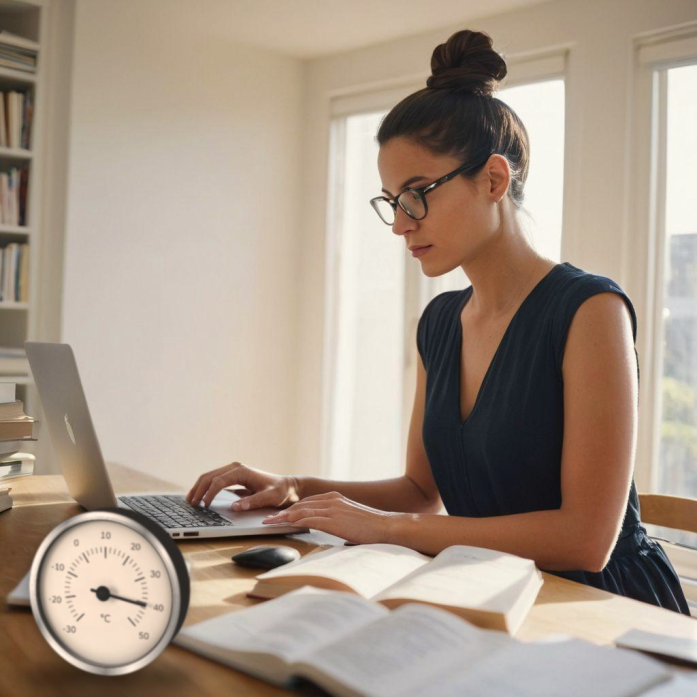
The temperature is 40; °C
